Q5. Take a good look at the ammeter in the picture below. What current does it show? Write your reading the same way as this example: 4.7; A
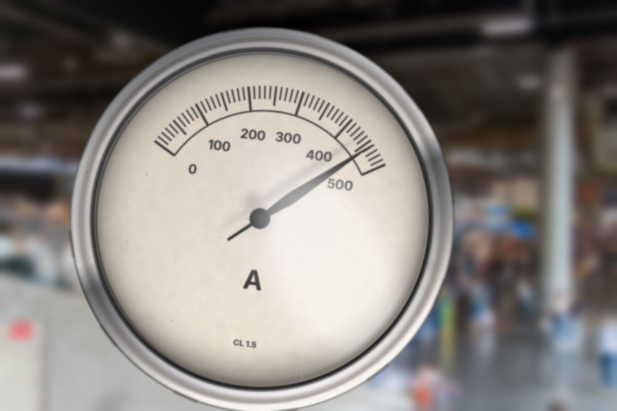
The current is 460; A
